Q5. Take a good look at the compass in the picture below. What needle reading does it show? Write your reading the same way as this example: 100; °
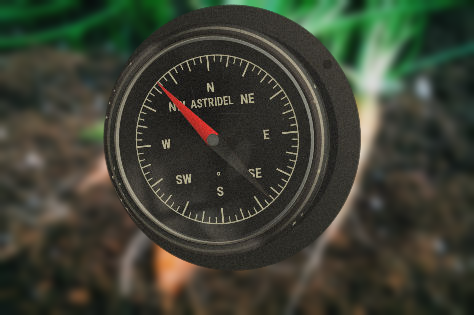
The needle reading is 320; °
